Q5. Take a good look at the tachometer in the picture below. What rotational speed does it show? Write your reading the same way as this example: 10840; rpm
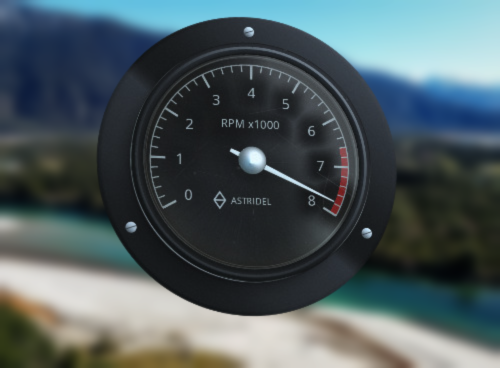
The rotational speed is 7800; rpm
